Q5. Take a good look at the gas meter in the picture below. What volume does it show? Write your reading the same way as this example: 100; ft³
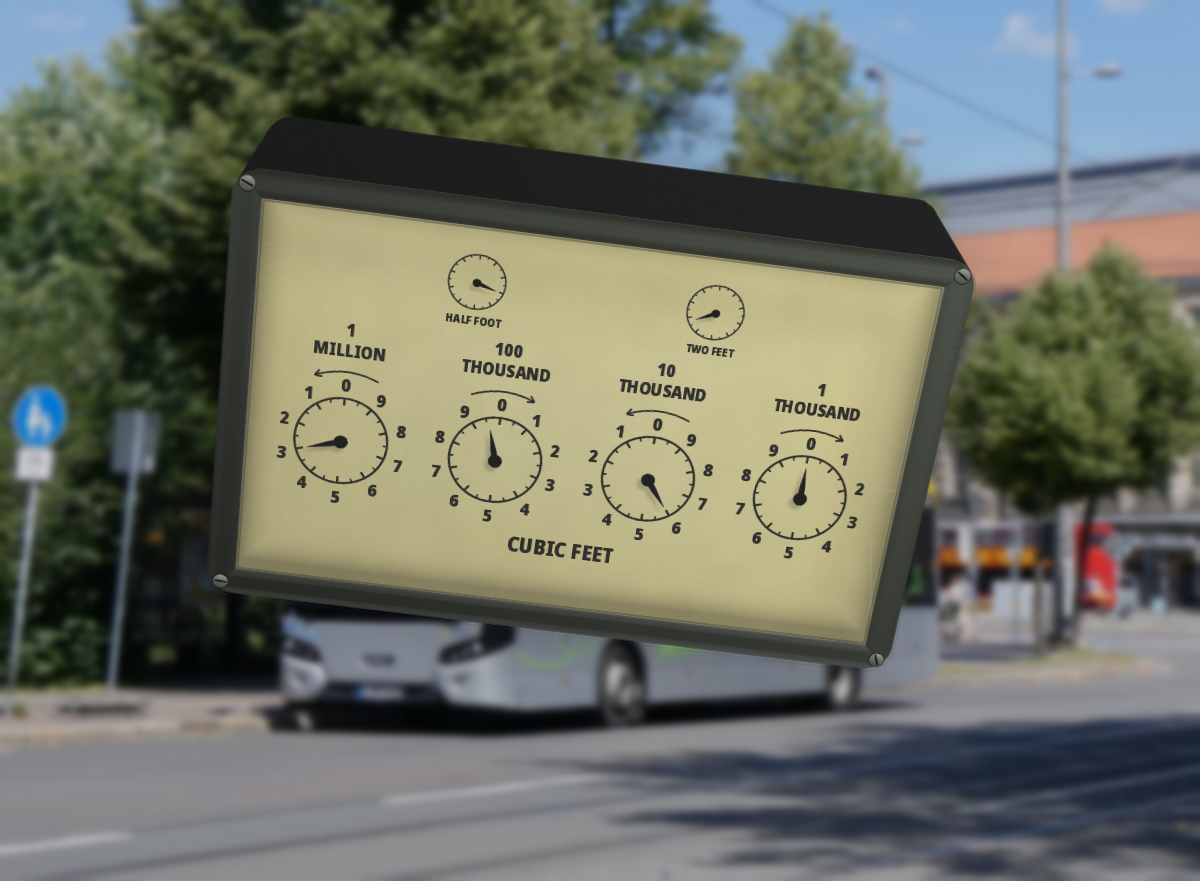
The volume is 296000; ft³
